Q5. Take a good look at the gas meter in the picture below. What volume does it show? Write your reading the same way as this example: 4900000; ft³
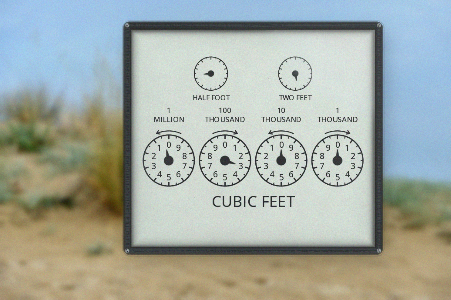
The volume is 30000; ft³
